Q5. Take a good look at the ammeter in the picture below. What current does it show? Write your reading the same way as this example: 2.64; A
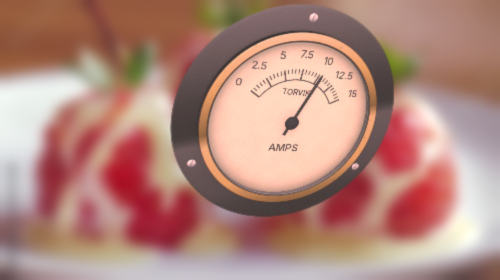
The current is 10; A
